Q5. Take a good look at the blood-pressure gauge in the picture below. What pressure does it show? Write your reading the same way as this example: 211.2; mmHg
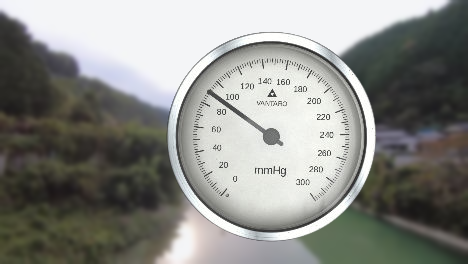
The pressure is 90; mmHg
